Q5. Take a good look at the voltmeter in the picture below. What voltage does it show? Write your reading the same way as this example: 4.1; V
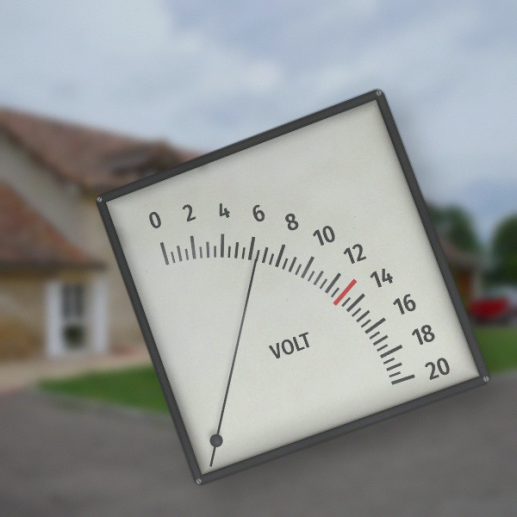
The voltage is 6.5; V
